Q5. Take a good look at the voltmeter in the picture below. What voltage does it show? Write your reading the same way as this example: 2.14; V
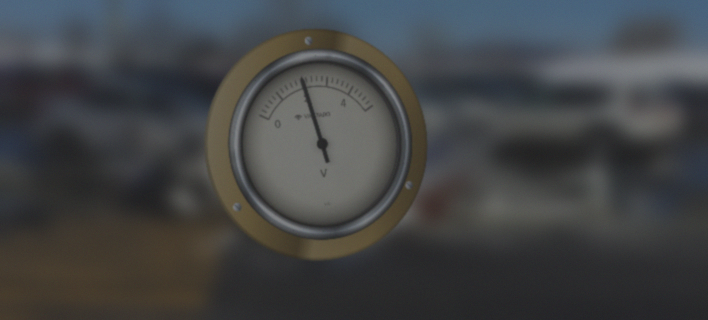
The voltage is 2; V
